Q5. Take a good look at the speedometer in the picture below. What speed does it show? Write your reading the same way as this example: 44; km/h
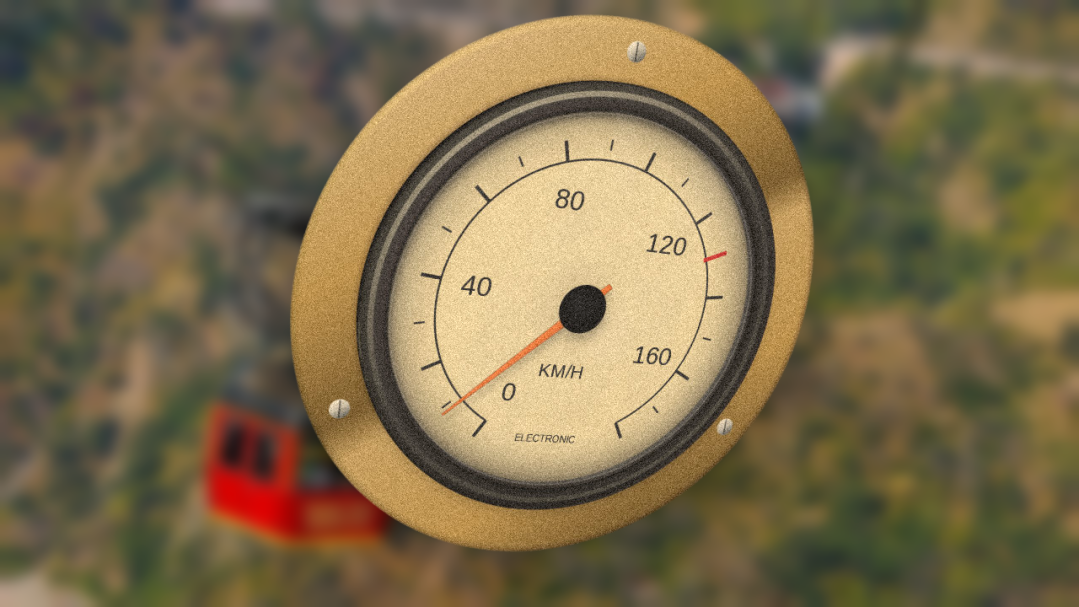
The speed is 10; km/h
